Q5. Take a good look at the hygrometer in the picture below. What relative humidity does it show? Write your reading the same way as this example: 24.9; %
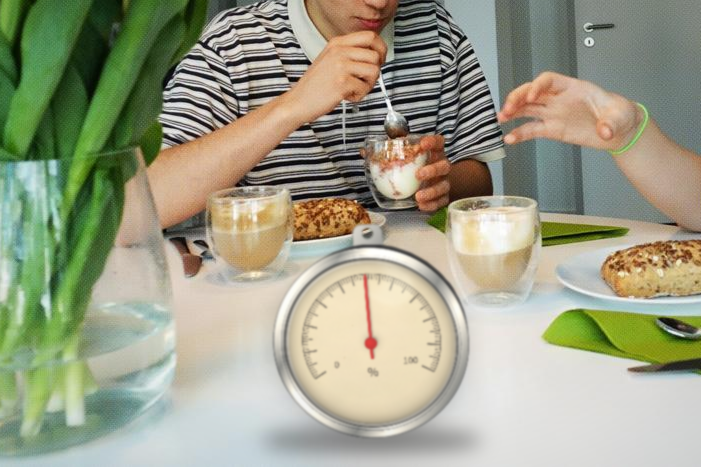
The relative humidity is 50; %
